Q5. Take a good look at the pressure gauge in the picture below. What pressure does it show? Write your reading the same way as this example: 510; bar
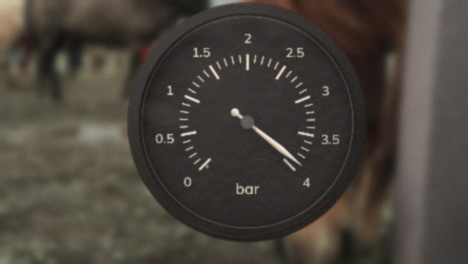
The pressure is 3.9; bar
